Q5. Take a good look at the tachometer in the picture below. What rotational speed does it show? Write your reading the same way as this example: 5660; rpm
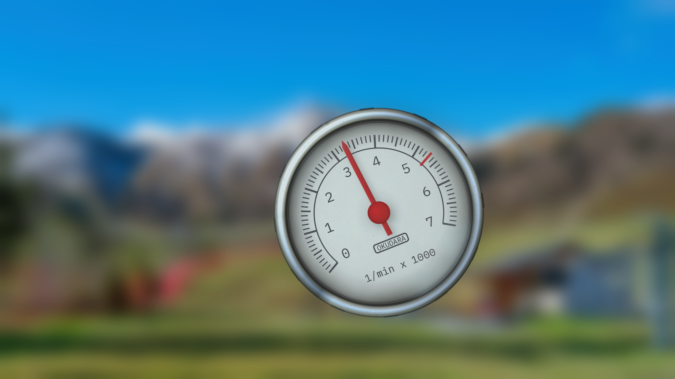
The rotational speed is 3300; rpm
